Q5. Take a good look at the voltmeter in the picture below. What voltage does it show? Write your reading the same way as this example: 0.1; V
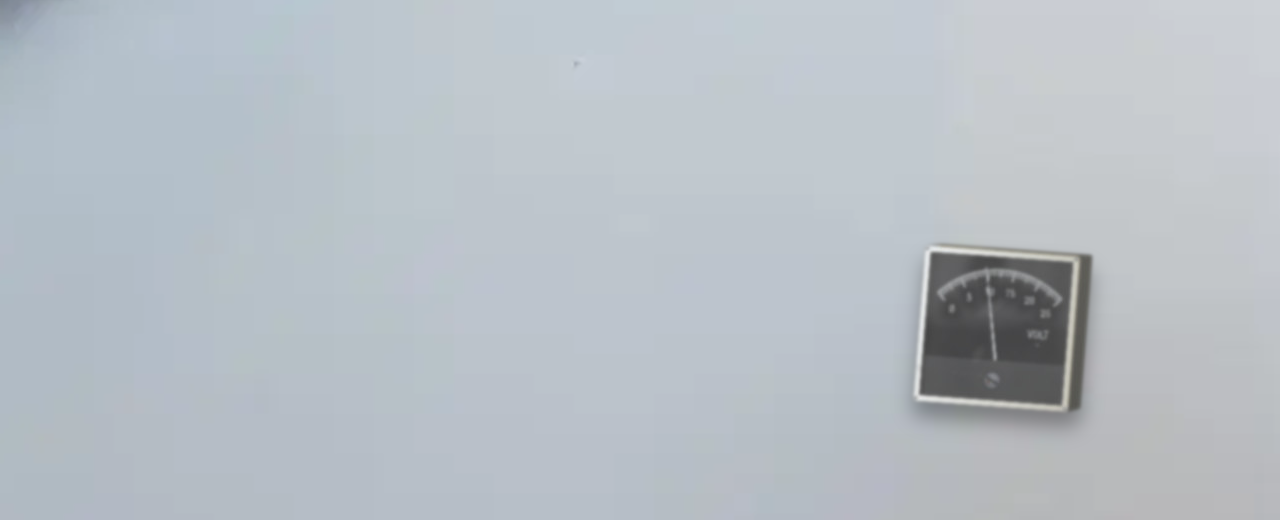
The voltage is 10; V
